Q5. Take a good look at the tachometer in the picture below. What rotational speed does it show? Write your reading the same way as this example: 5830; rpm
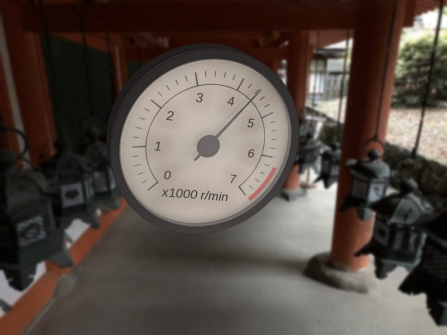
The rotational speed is 4400; rpm
